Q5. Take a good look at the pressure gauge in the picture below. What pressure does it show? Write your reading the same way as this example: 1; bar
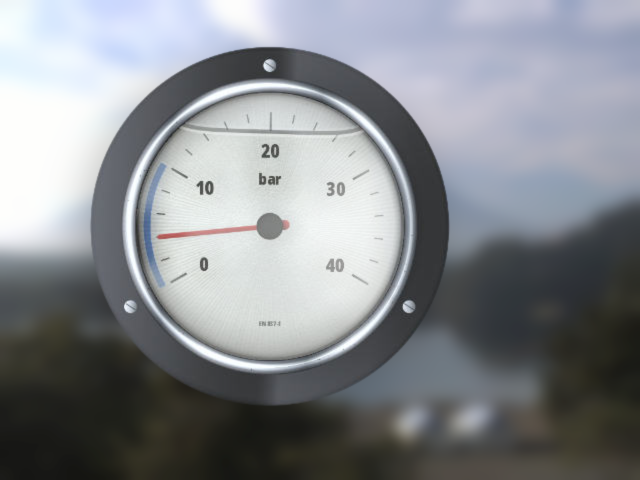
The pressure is 4; bar
